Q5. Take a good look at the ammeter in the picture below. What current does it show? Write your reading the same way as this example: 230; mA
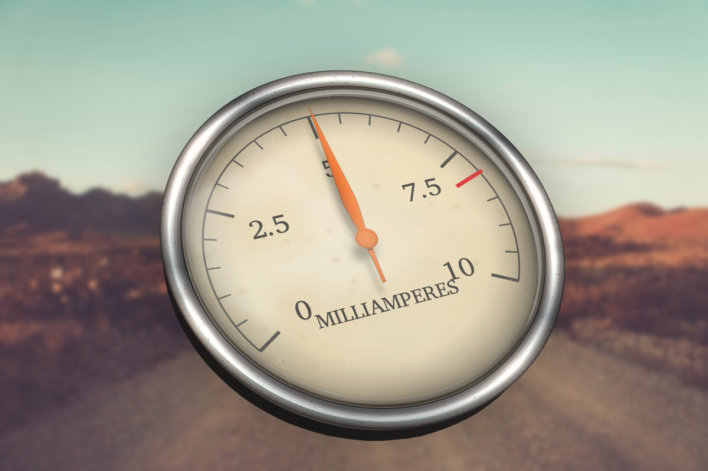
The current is 5; mA
